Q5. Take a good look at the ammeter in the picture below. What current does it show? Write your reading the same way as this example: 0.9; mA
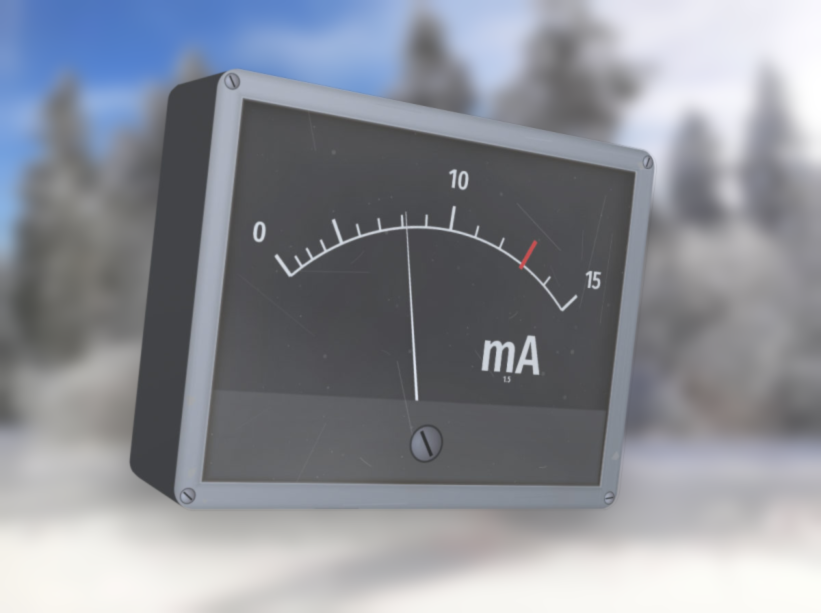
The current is 8; mA
